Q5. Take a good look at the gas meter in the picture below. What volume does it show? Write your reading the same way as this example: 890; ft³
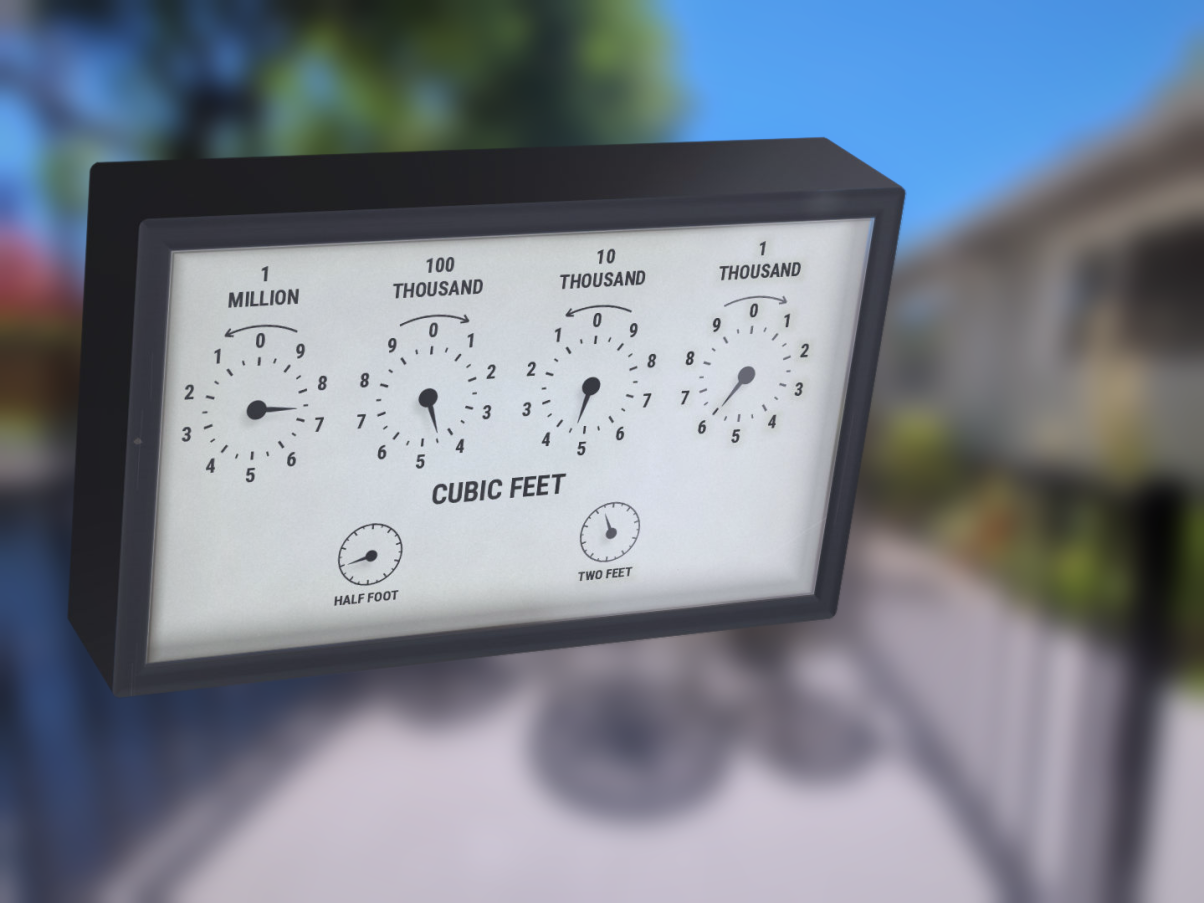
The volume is 744600; ft³
